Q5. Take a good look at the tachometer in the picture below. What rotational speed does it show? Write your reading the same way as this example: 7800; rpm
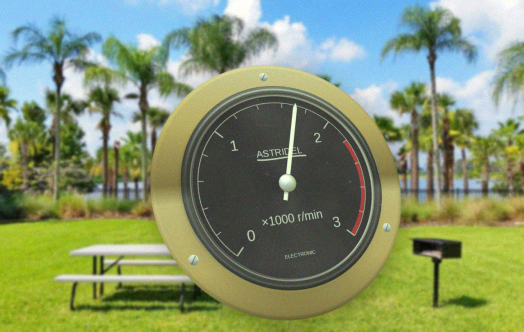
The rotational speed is 1700; rpm
